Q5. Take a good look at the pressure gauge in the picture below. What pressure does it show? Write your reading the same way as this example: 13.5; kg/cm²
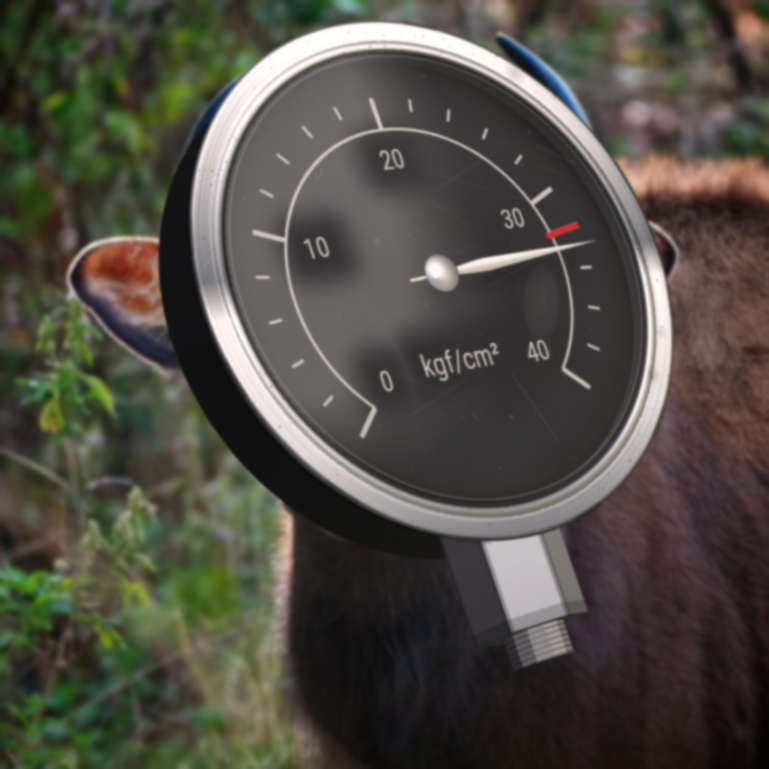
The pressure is 33; kg/cm²
